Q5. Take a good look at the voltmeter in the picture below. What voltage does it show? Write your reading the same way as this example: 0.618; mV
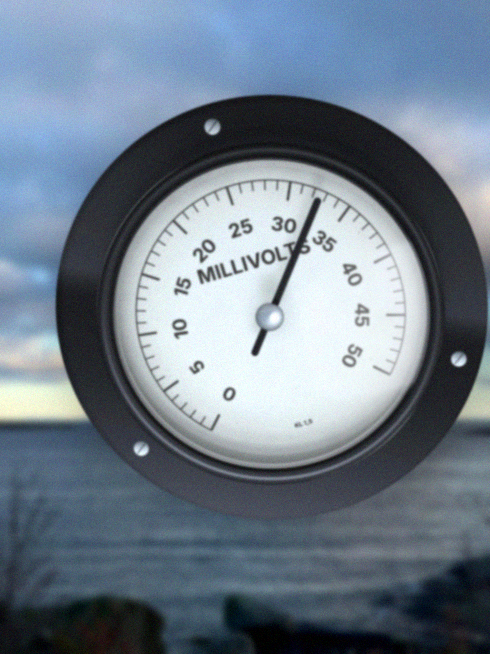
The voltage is 32.5; mV
